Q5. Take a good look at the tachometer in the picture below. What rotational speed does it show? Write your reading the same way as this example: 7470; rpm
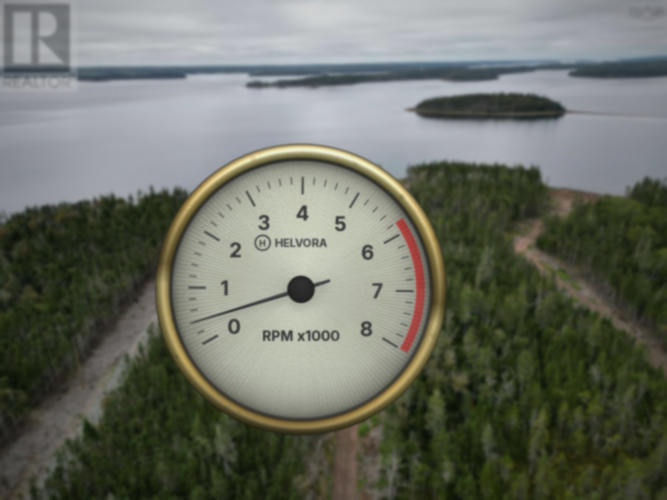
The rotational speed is 400; rpm
